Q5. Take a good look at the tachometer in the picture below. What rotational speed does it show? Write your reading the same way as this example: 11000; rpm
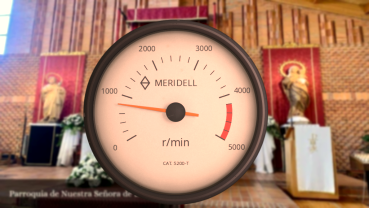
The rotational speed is 800; rpm
